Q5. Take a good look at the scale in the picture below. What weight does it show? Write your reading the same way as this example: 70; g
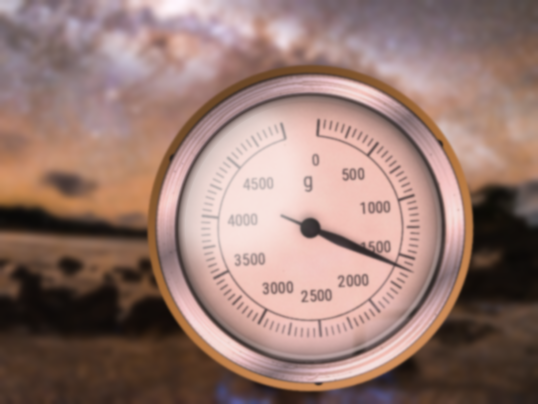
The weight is 1600; g
